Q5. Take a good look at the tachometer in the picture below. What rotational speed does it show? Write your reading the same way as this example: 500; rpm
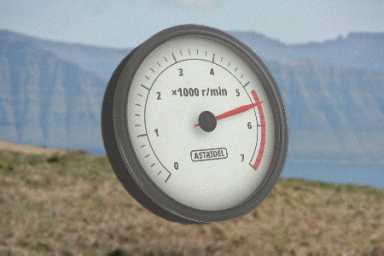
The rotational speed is 5500; rpm
